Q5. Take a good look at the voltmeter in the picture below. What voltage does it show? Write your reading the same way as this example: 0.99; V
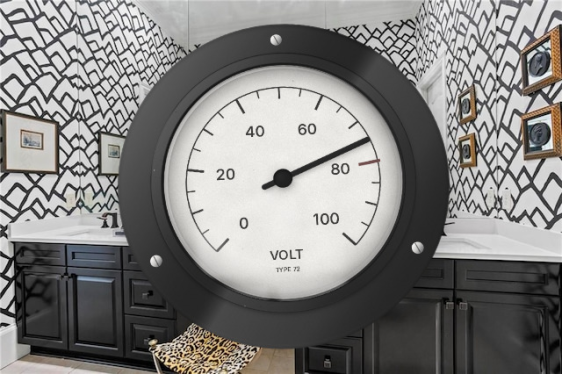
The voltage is 75; V
